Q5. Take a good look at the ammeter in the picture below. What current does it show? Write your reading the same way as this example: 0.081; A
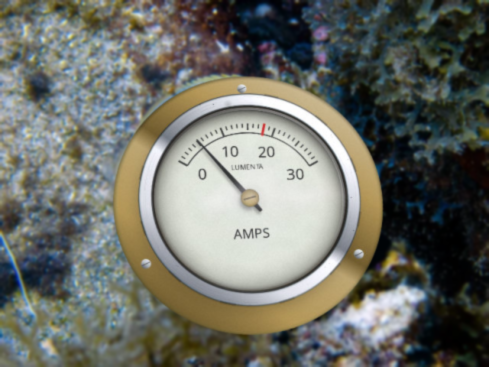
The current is 5; A
